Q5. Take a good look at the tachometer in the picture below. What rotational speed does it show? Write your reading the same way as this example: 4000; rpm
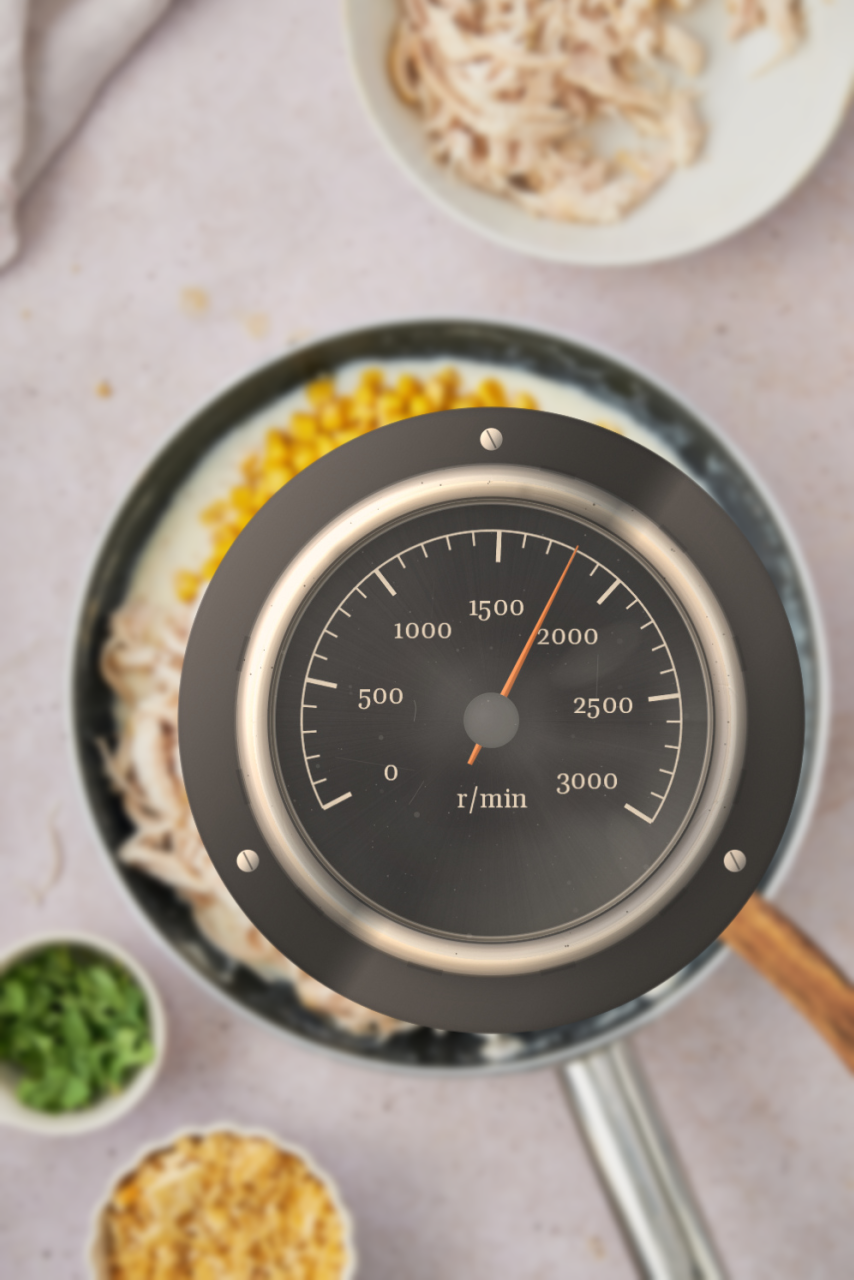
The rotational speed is 1800; rpm
